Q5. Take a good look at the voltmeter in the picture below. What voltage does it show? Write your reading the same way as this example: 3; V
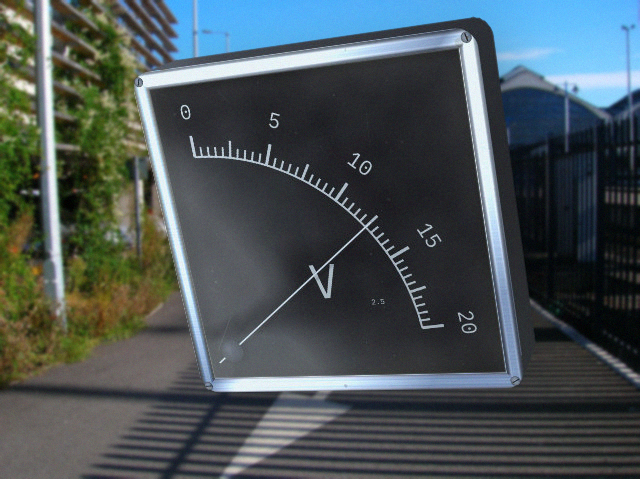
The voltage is 12.5; V
